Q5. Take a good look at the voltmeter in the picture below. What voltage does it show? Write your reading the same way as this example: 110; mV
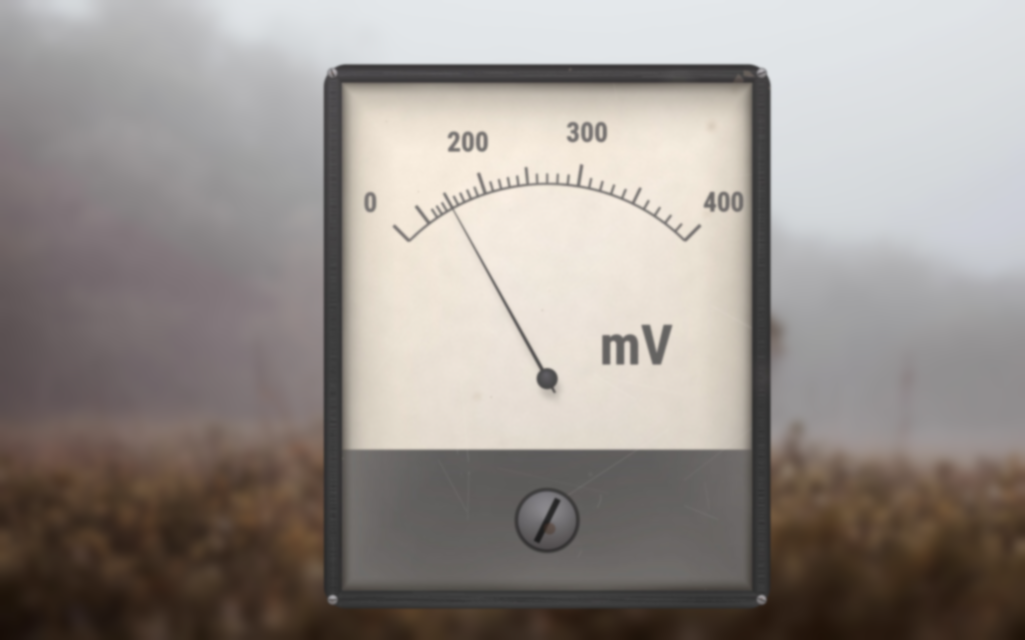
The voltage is 150; mV
